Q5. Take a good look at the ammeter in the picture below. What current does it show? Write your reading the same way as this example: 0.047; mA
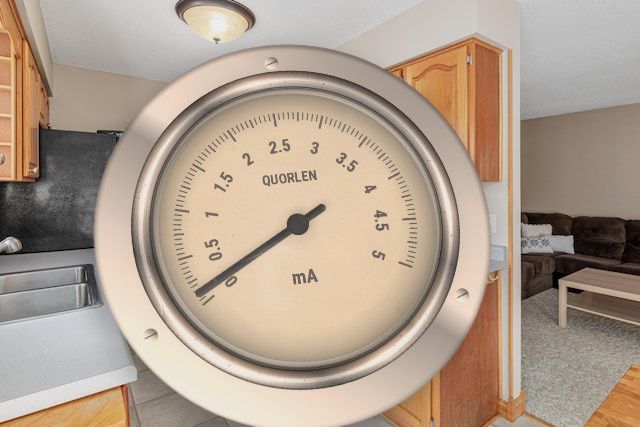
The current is 0.1; mA
